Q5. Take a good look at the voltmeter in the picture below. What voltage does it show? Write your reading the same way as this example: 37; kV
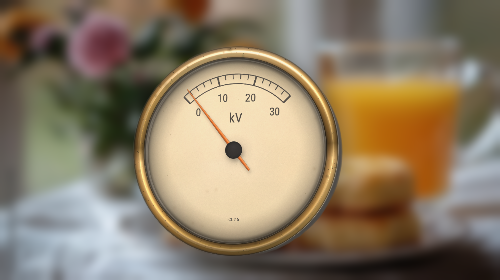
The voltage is 2; kV
